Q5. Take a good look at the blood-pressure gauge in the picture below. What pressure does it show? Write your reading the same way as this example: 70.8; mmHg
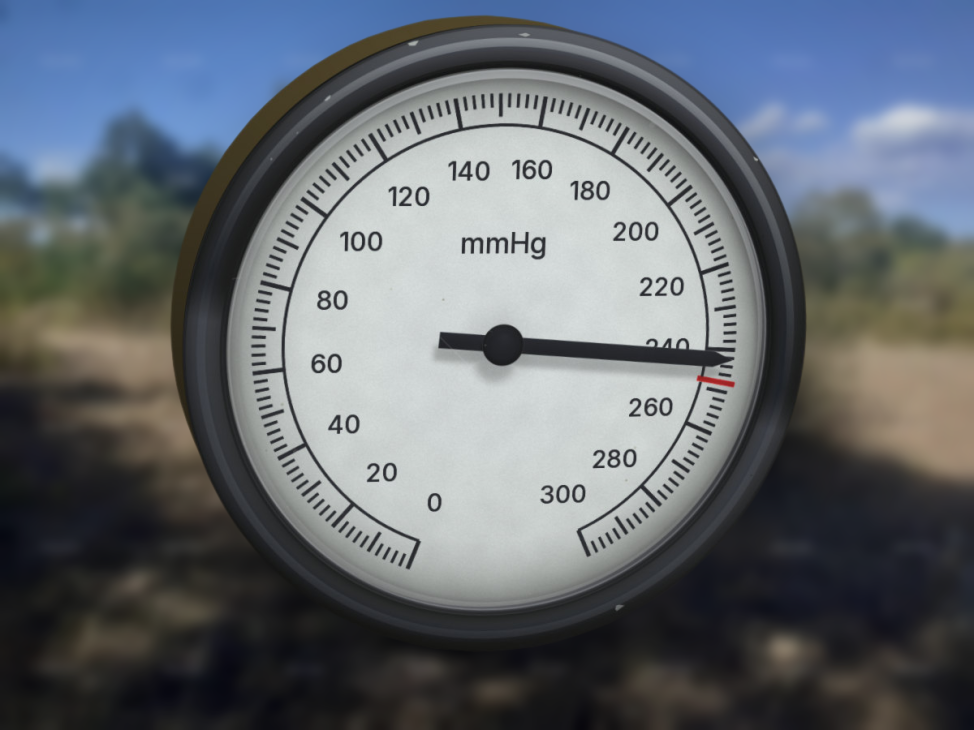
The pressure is 242; mmHg
